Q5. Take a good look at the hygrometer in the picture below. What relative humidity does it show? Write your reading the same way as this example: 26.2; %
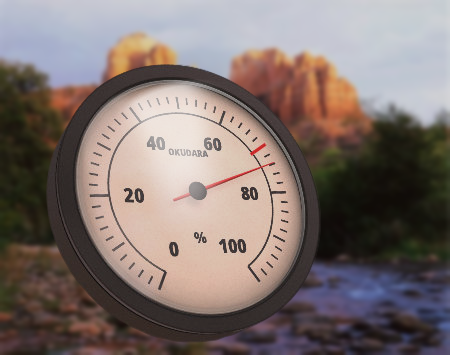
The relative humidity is 74; %
